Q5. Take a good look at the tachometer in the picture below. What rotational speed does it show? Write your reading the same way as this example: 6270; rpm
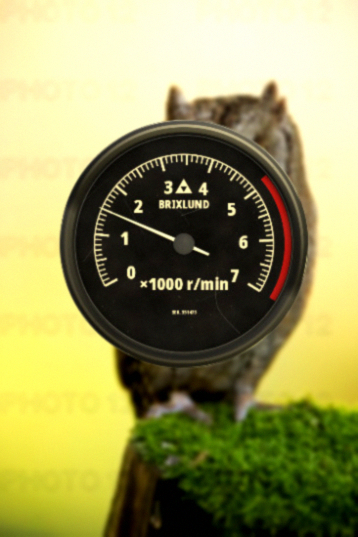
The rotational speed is 1500; rpm
